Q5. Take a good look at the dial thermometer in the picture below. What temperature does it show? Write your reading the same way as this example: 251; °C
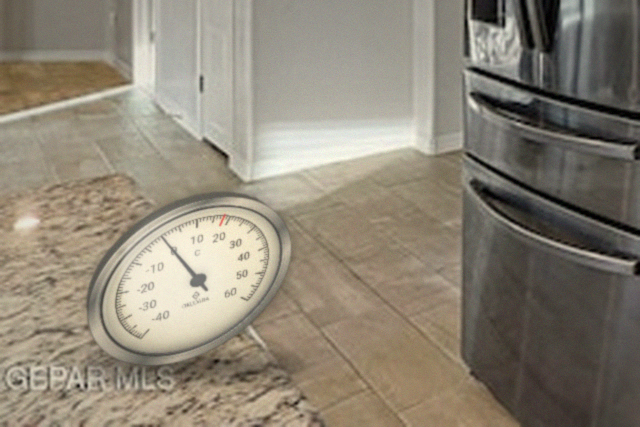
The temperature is 0; °C
